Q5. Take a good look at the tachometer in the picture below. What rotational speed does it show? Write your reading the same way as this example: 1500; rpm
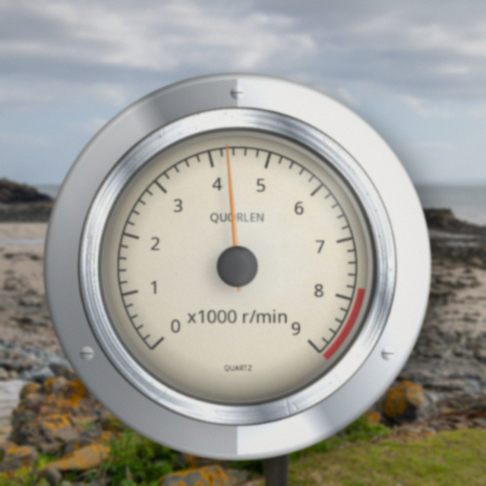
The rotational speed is 4300; rpm
